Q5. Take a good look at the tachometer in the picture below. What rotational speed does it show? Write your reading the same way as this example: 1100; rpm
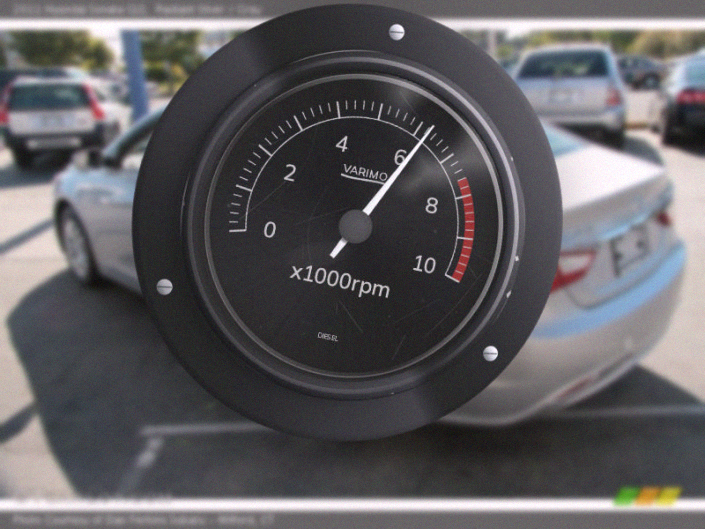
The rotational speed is 6200; rpm
